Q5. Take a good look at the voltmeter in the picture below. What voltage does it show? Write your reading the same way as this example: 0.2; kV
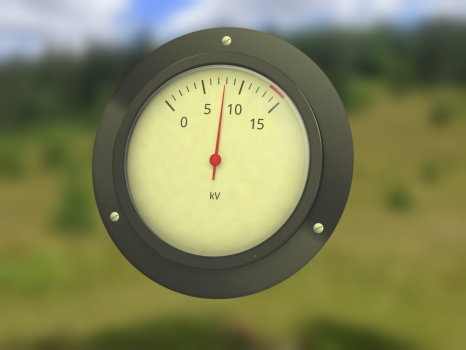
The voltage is 8; kV
